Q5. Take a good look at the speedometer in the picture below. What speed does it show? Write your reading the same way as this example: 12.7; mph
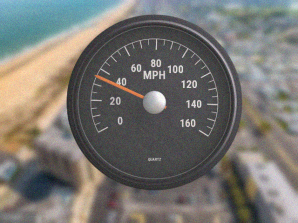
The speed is 35; mph
